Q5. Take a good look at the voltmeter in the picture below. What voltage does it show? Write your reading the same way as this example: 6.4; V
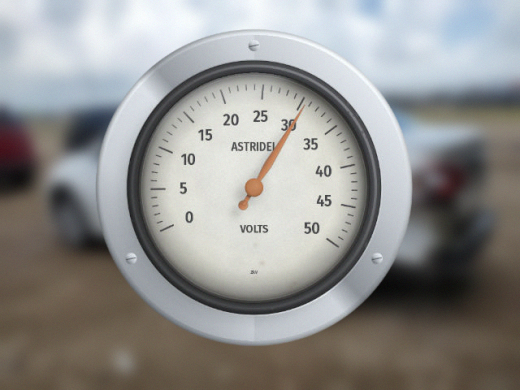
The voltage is 30.5; V
